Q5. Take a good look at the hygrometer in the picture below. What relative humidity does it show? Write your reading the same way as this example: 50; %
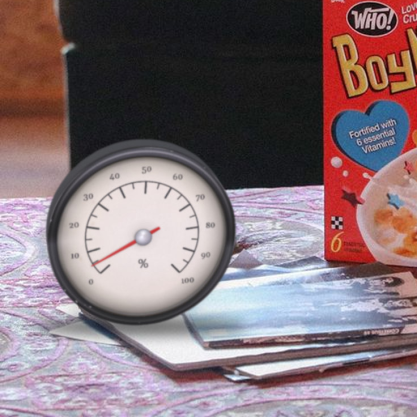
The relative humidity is 5; %
